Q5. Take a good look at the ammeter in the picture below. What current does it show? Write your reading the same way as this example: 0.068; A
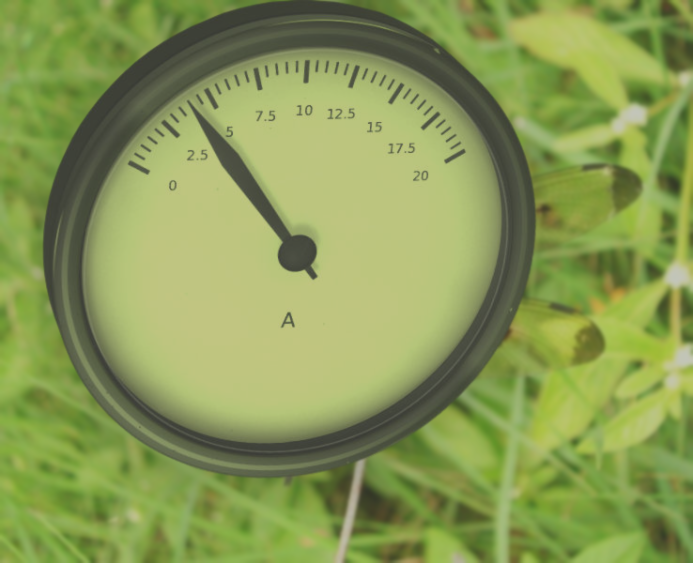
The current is 4; A
